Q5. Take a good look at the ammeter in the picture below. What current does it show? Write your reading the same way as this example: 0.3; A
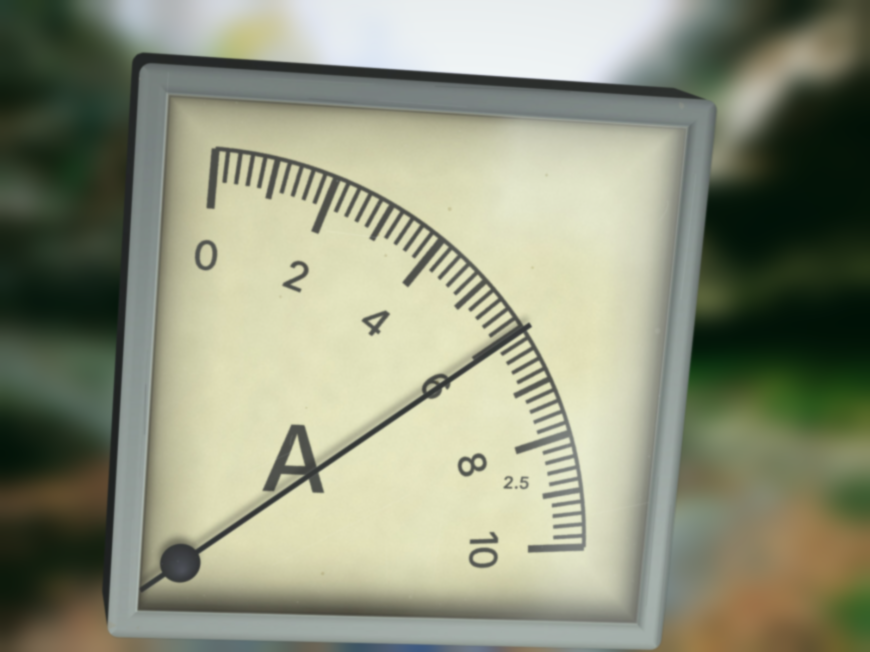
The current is 6; A
